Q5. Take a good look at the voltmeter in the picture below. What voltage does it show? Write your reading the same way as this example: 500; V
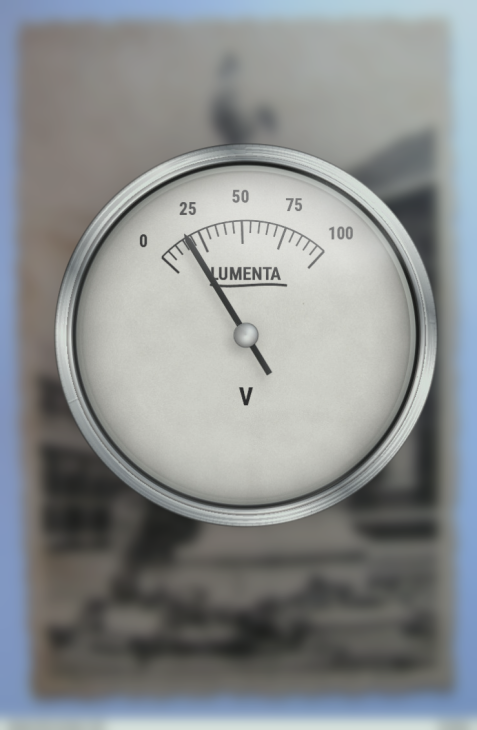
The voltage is 17.5; V
